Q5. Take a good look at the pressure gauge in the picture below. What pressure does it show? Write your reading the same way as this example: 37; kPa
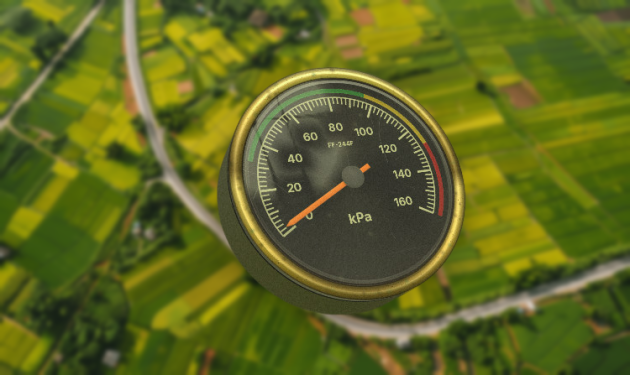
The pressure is 2; kPa
